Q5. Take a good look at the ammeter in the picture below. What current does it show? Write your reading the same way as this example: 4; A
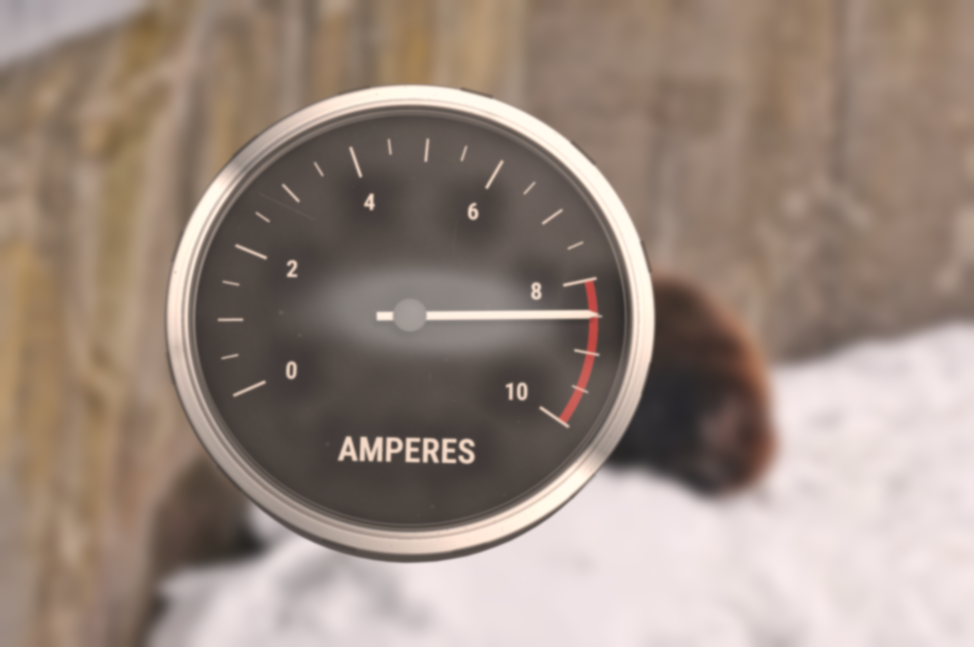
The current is 8.5; A
